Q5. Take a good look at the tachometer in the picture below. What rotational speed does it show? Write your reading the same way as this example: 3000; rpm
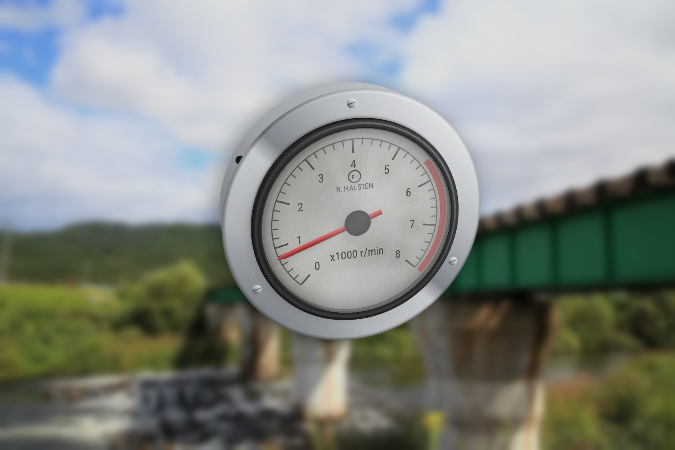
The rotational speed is 800; rpm
